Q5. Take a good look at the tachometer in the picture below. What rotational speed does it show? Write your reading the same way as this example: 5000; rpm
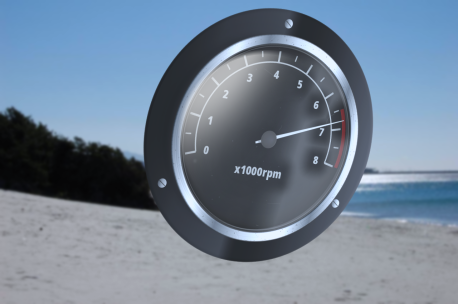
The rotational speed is 6750; rpm
